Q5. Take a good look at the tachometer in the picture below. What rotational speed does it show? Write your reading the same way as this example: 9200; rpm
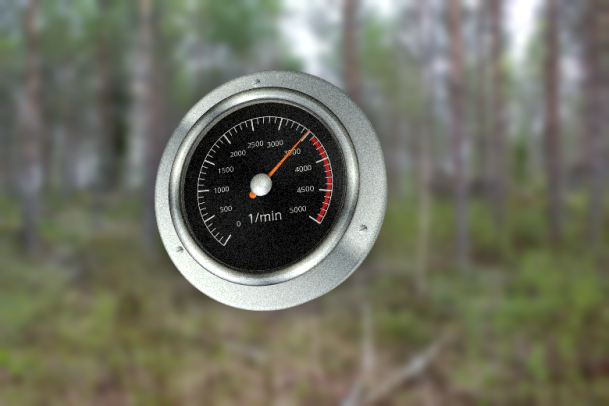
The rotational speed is 3500; rpm
